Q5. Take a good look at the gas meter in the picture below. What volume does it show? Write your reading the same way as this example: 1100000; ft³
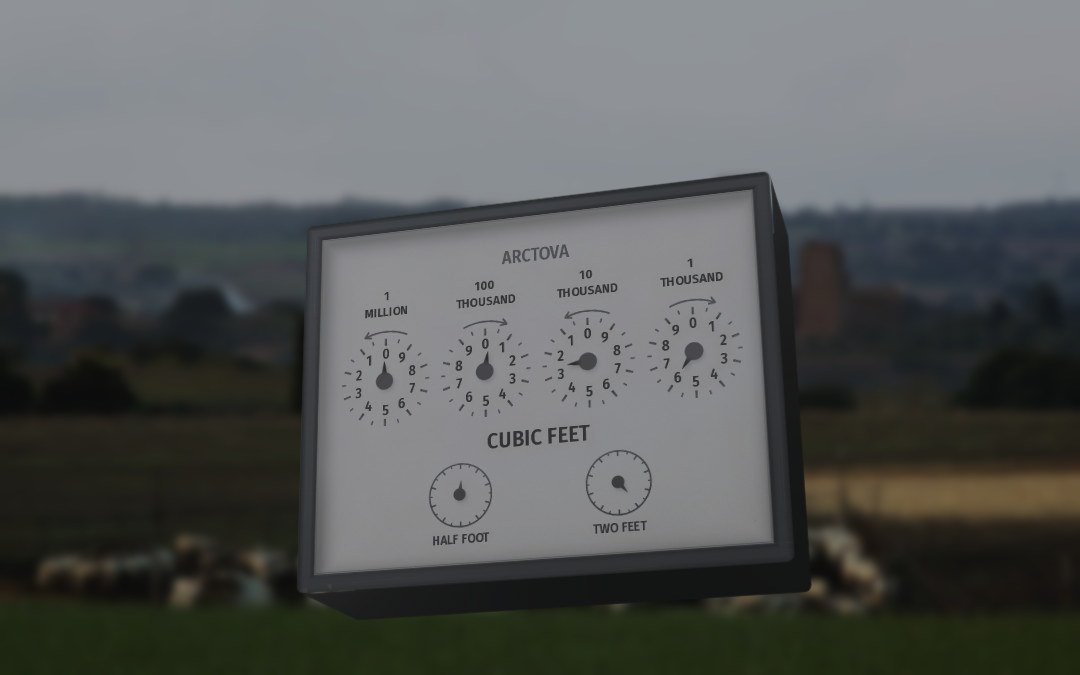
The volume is 2600; ft³
